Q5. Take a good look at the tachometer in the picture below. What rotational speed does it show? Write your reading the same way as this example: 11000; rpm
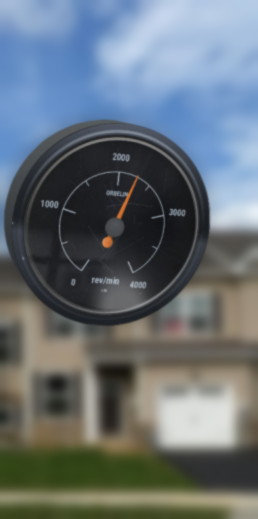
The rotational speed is 2250; rpm
